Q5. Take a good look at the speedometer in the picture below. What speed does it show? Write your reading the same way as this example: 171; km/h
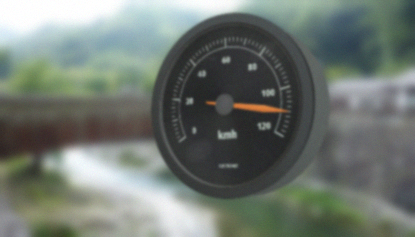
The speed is 110; km/h
